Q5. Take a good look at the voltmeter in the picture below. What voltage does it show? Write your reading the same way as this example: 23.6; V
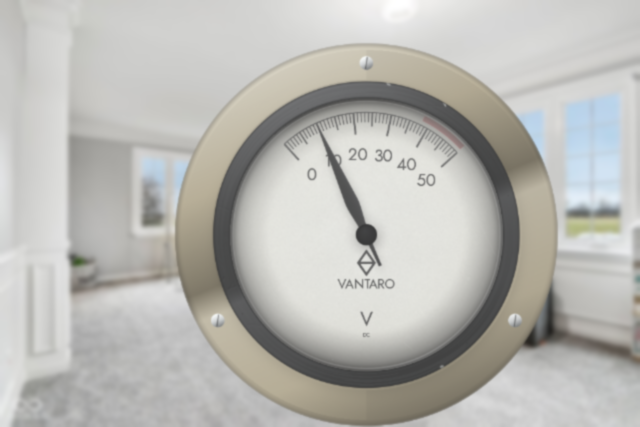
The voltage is 10; V
